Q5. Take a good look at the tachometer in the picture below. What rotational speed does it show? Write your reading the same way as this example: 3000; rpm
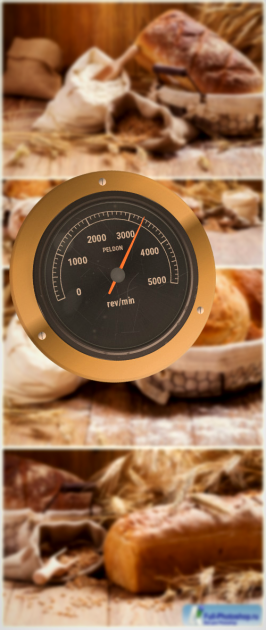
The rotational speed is 3300; rpm
